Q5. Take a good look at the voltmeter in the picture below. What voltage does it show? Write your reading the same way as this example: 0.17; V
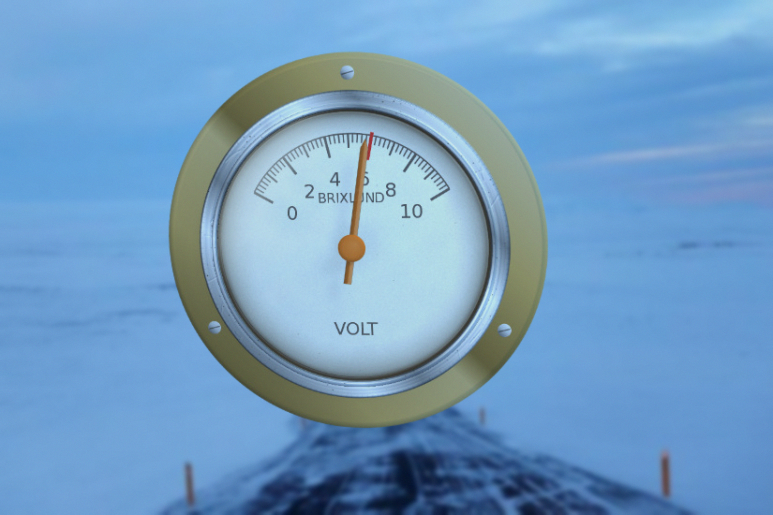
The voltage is 5.8; V
